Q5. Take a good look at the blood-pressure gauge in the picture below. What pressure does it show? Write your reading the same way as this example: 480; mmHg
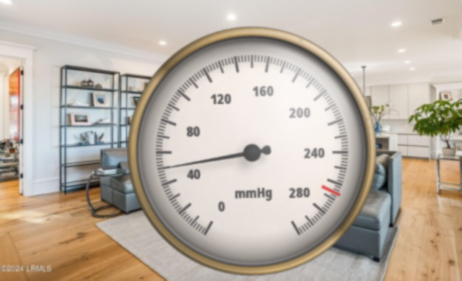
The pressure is 50; mmHg
